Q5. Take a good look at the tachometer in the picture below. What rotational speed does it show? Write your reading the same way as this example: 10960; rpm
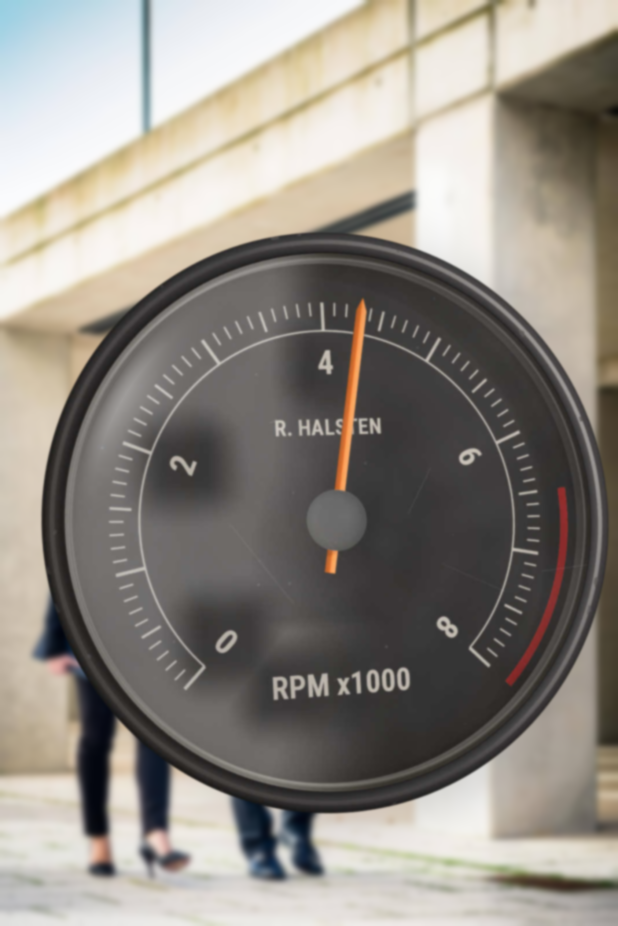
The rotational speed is 4300; rpm
